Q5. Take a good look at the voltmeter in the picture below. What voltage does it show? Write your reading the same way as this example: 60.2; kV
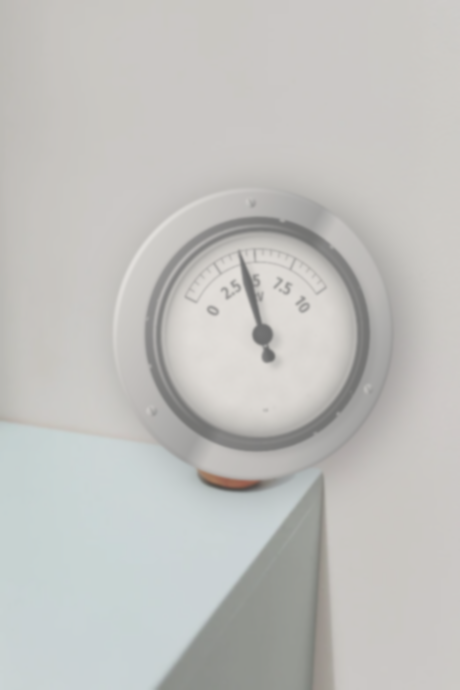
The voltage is 4; kV
